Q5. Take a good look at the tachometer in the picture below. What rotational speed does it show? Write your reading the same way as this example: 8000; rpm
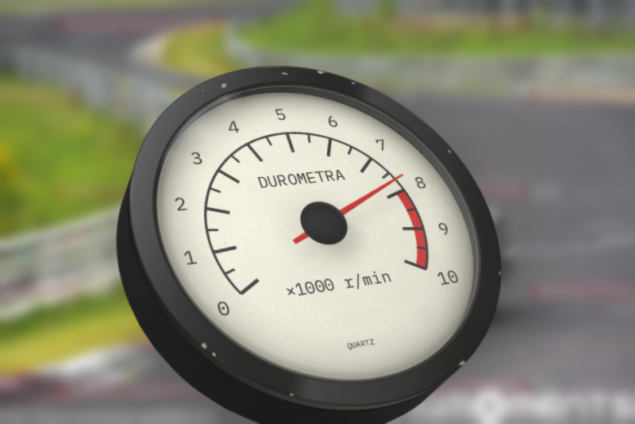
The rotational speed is 7750; rpm
